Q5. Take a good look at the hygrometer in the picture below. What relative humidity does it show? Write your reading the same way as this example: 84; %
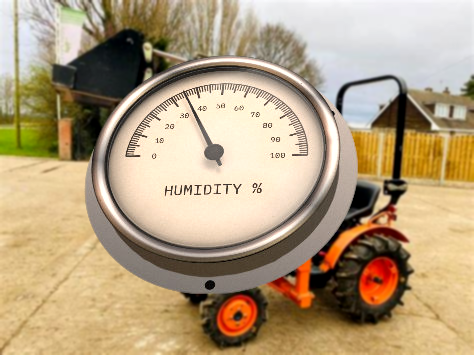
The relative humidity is 35; %
